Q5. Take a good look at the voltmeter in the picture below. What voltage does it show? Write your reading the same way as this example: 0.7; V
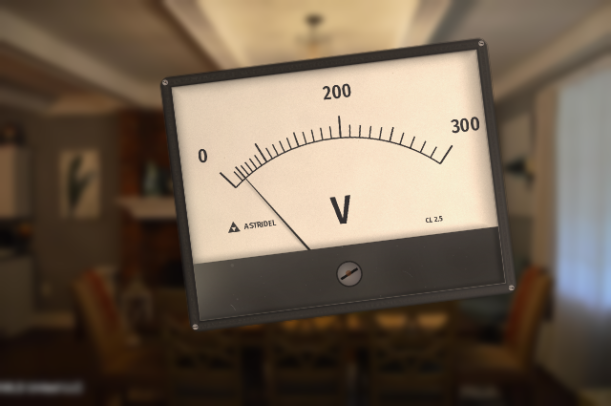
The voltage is 50; V
